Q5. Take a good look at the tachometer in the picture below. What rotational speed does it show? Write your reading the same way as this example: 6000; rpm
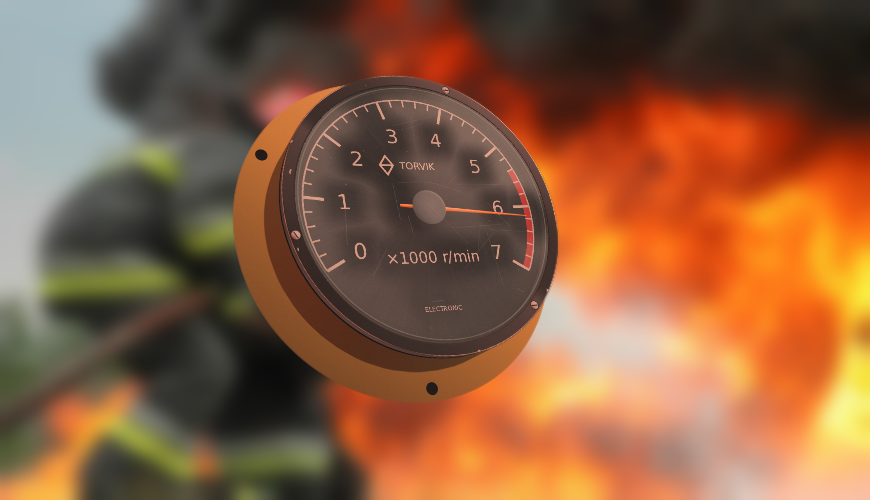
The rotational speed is 6200; rpm
